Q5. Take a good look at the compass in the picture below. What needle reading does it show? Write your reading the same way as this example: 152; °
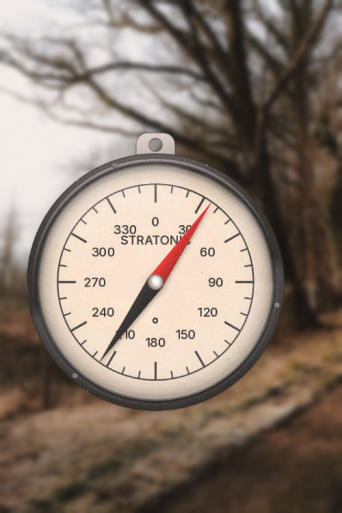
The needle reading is 35; °
